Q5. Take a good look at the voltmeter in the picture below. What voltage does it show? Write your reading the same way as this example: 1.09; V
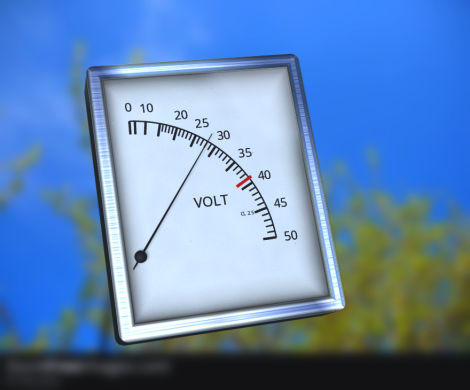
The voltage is 28; V
